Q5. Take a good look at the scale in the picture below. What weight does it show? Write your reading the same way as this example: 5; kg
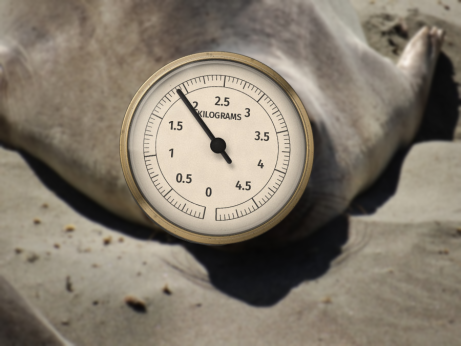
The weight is 1.9; kg
